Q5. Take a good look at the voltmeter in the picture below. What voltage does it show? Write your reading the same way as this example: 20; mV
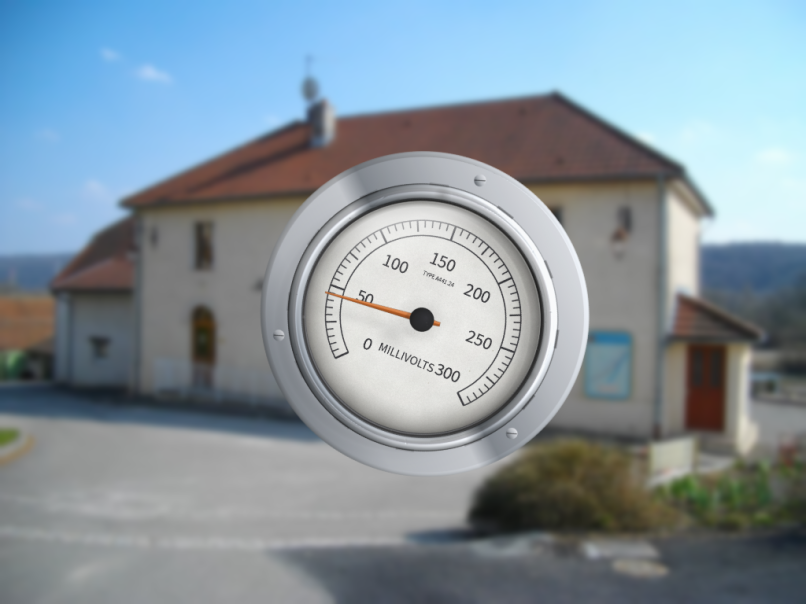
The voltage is 45; mV
